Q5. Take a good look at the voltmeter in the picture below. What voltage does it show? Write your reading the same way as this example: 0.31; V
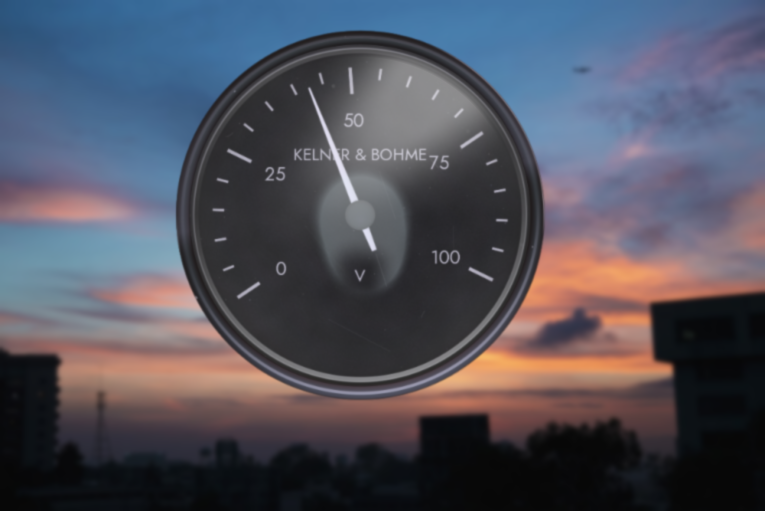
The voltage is 42.5; V
